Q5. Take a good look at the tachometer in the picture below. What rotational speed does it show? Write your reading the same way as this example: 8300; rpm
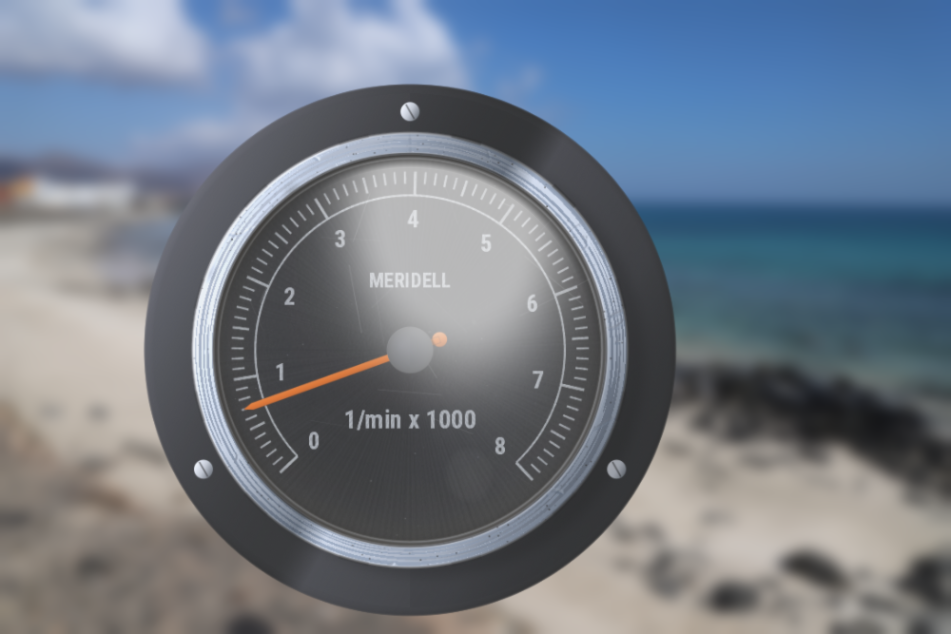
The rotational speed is 700; rpm
